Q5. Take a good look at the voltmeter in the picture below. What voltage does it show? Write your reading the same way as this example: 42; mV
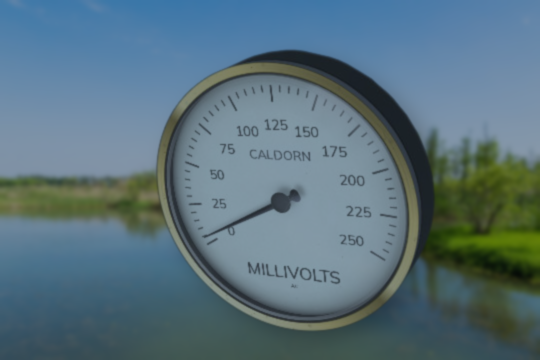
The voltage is 5; mV
